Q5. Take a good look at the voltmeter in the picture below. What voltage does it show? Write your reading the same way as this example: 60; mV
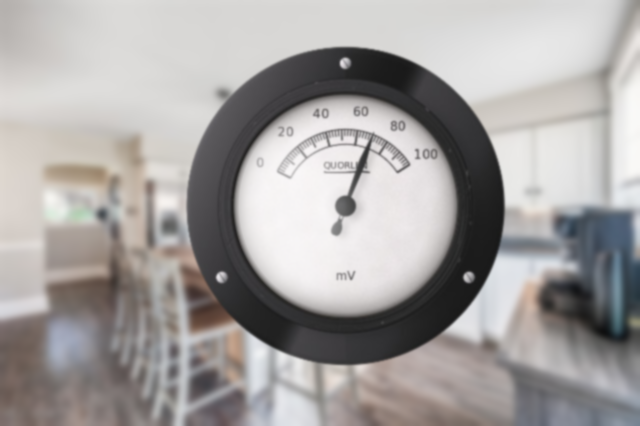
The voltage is 70; mV
